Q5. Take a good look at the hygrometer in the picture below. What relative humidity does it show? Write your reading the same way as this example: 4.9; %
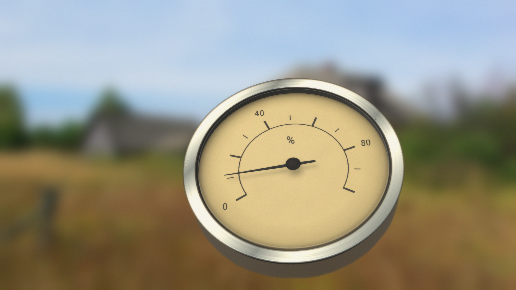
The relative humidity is 10; %
